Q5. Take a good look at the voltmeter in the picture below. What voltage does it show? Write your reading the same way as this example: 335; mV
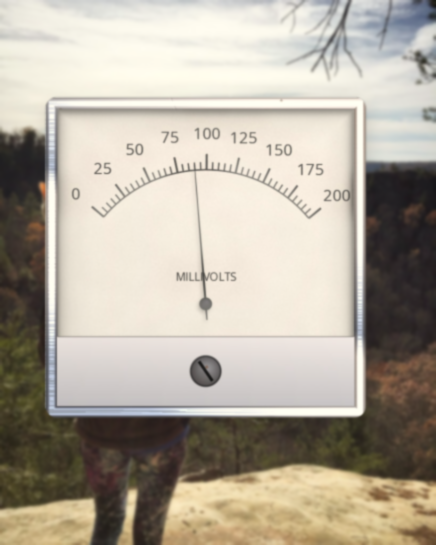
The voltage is 90; mV
